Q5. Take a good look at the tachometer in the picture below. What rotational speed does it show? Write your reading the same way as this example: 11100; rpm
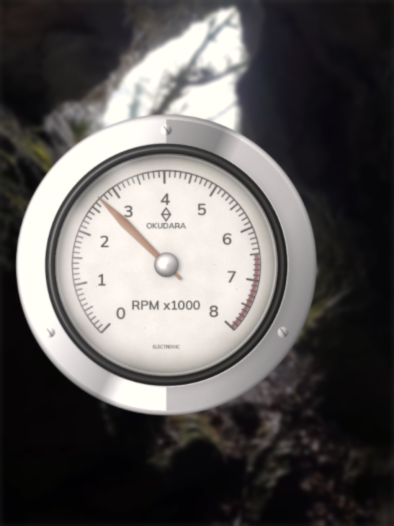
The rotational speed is 2700; rpm
